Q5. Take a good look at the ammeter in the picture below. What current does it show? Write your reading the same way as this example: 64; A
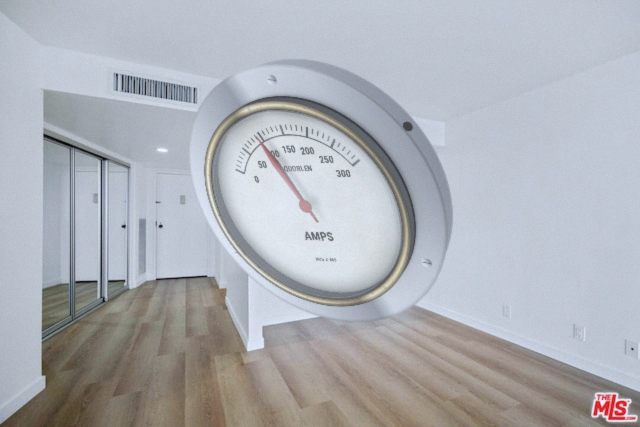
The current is 100; A
